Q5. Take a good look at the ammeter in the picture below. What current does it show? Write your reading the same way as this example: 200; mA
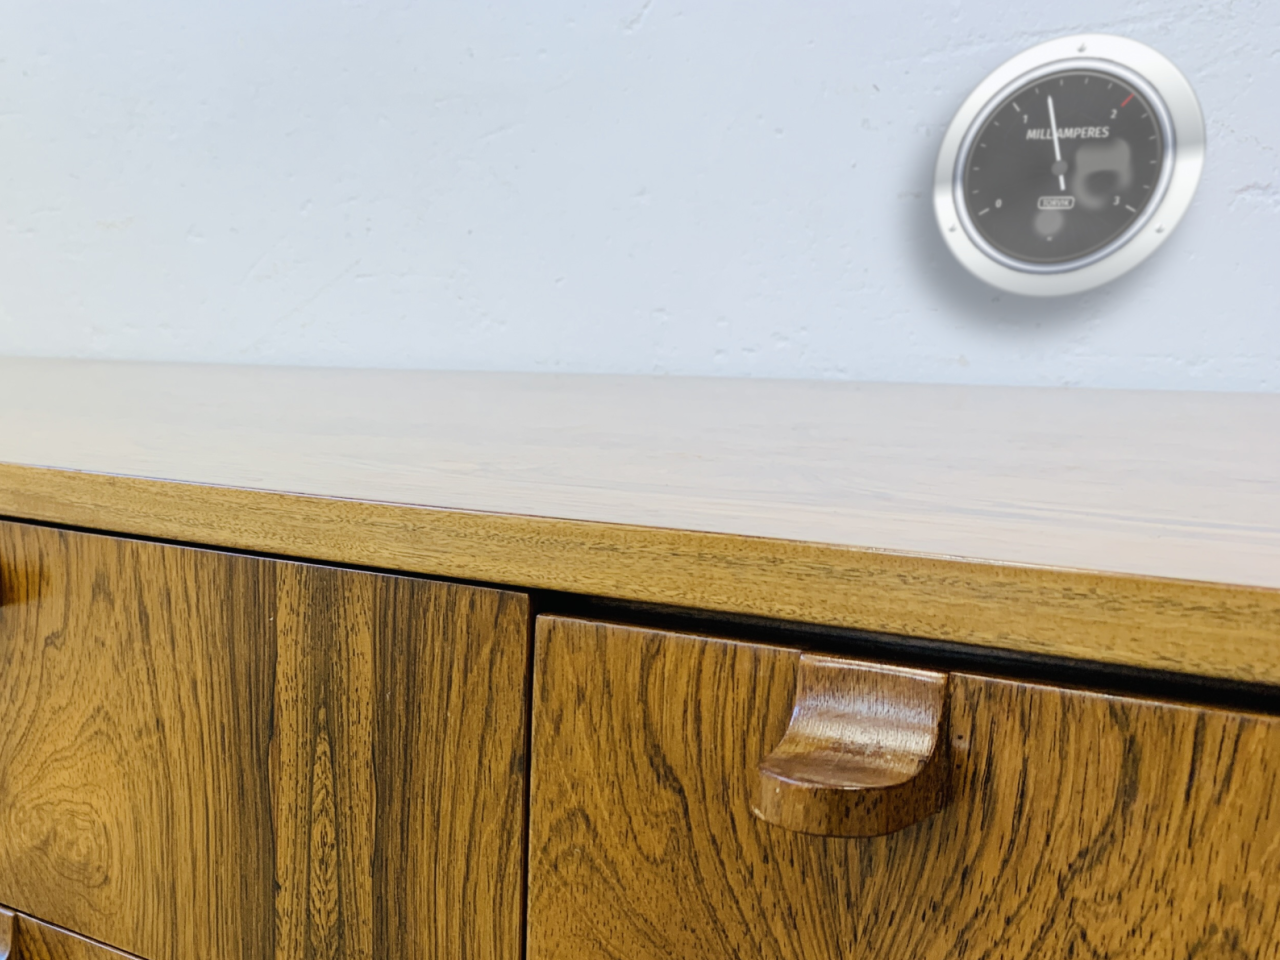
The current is 1.3; mA
